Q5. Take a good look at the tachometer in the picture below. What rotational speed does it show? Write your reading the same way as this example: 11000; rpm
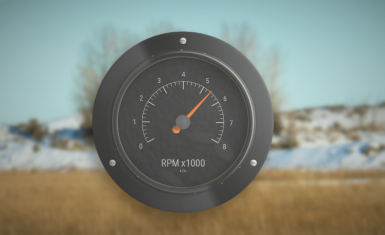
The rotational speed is 5400; rpm
